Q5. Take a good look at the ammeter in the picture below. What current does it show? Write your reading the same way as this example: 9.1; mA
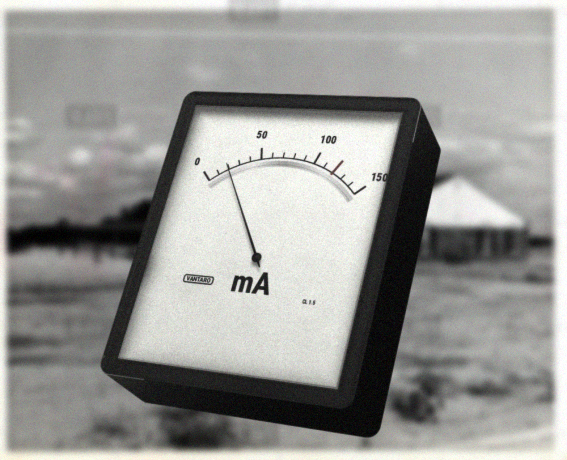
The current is 20; mA
